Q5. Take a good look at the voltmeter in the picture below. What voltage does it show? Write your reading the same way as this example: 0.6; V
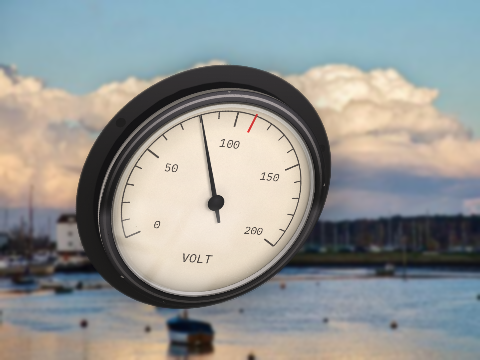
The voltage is 80; V
